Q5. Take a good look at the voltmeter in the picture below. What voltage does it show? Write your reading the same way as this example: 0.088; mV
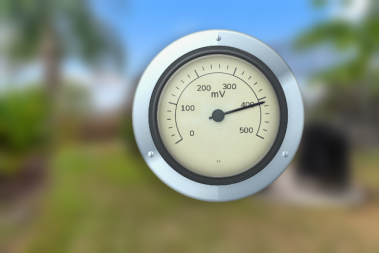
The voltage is 410; mV
